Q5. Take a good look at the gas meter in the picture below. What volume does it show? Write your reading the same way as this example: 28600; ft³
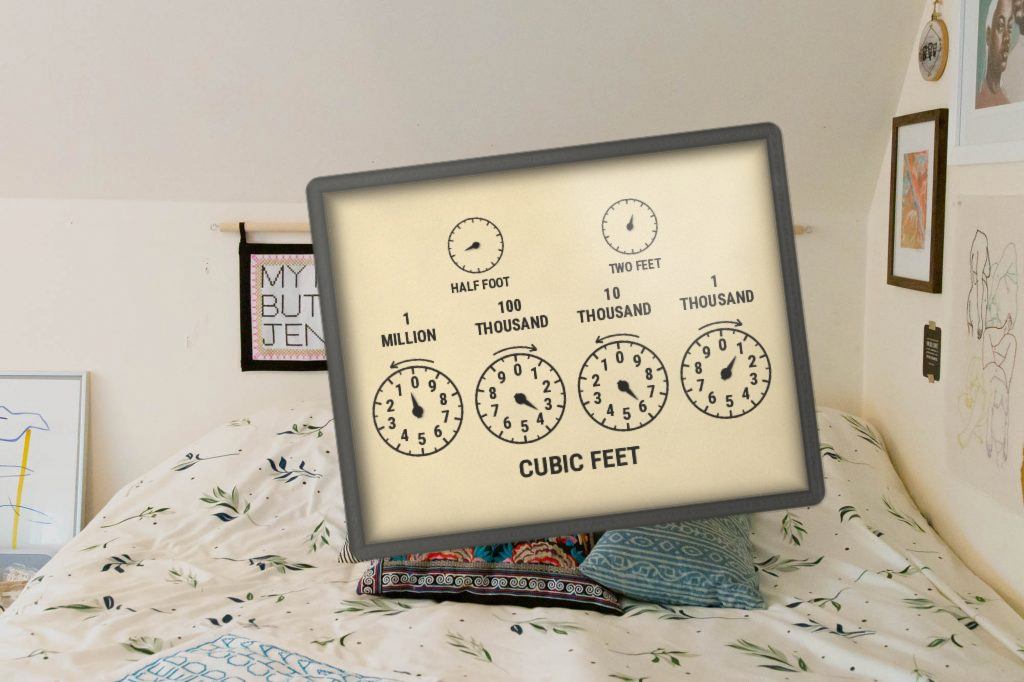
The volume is 36100; ft³
